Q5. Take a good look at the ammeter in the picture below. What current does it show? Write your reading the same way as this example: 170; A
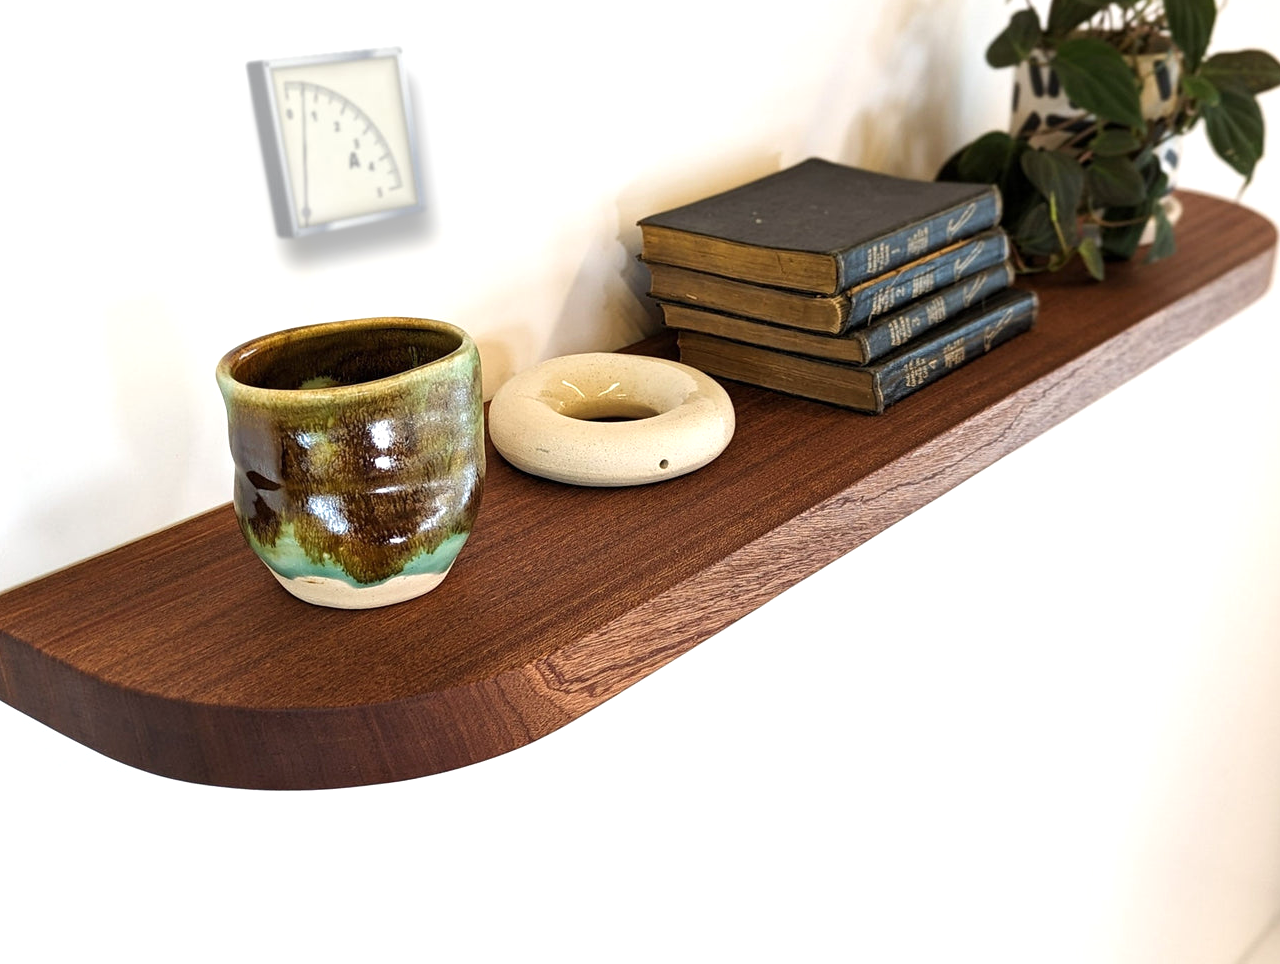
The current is 0.5; A
